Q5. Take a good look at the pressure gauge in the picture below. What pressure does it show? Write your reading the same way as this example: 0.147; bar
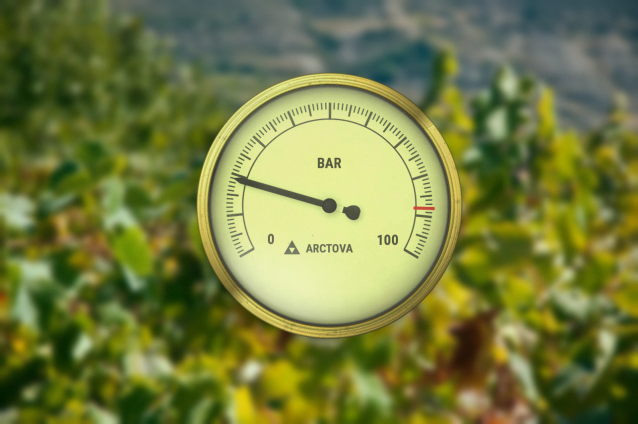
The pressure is 19; bar
